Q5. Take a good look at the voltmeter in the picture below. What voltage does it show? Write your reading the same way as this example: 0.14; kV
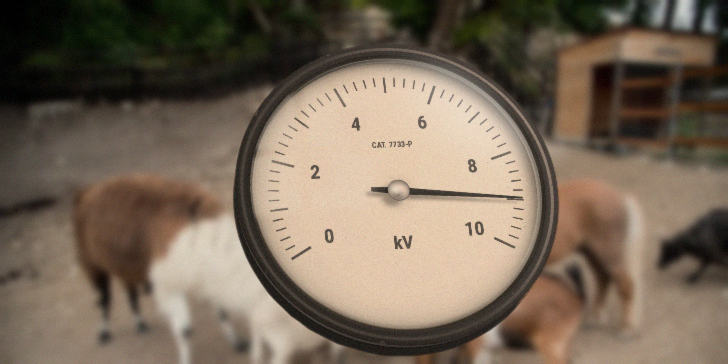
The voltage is 9; kV
